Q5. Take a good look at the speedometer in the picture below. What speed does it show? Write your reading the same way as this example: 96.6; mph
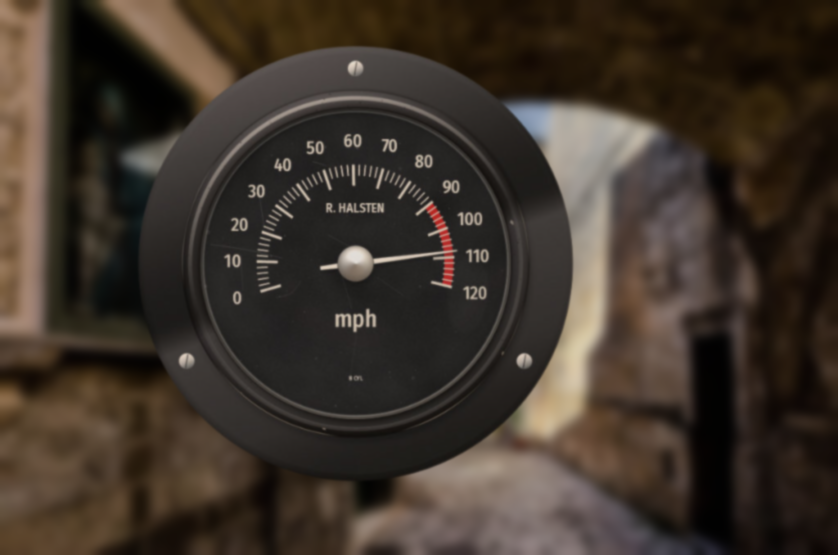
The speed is 108; mph
